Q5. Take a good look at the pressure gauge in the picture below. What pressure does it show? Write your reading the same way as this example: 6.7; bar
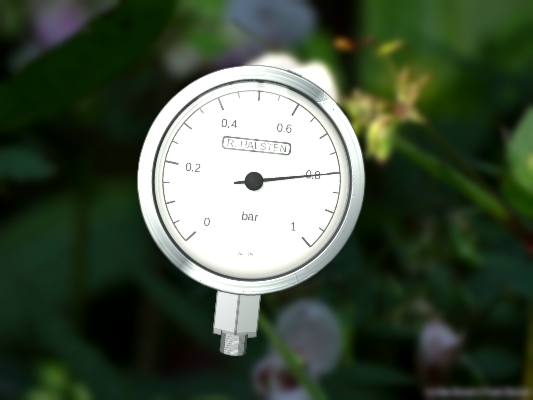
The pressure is 0.8; bar
